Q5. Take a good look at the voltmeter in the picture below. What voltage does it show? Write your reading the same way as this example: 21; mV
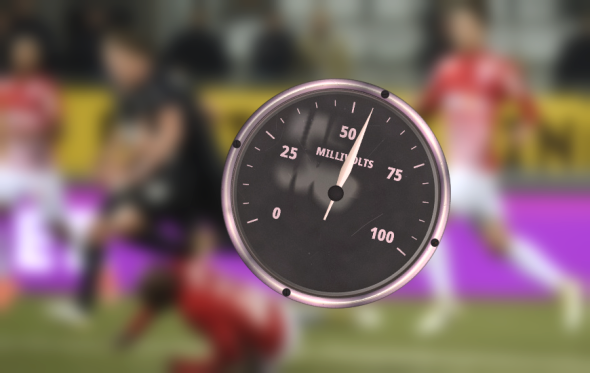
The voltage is 55; mV
